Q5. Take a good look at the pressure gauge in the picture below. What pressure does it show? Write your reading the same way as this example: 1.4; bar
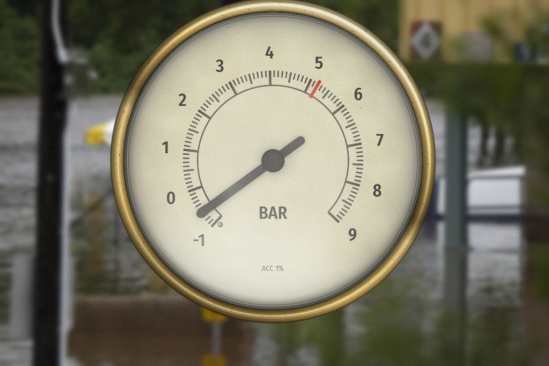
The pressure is -0.6; bar
